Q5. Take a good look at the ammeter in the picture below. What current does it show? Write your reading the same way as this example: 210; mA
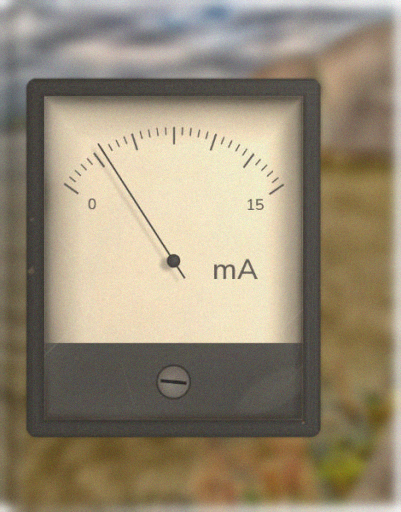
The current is 3; mA
